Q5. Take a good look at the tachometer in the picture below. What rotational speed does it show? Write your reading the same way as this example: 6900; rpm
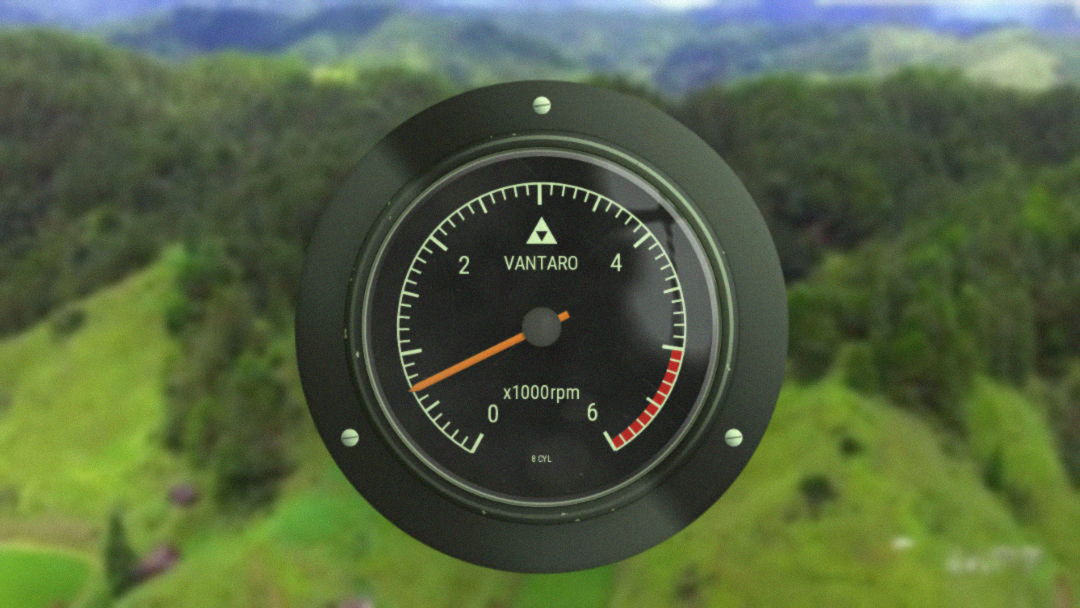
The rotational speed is 700; rpm
